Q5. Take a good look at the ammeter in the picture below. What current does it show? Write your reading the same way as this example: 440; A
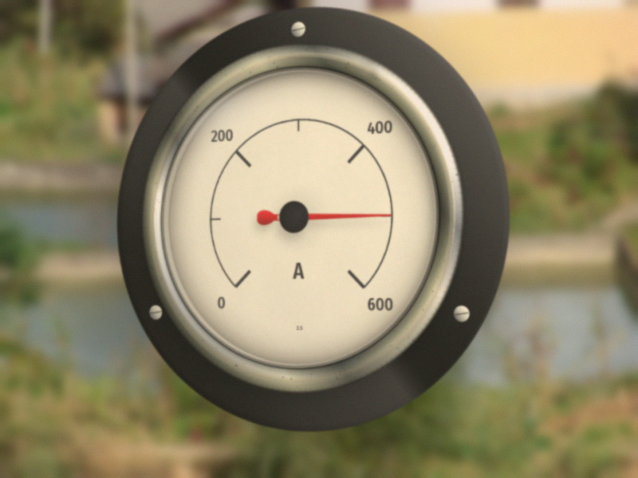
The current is 500; A
